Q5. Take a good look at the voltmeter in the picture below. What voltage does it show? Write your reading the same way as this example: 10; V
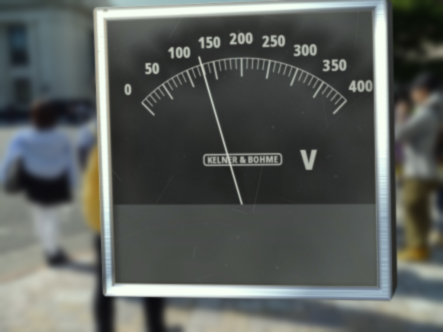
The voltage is 130; V
